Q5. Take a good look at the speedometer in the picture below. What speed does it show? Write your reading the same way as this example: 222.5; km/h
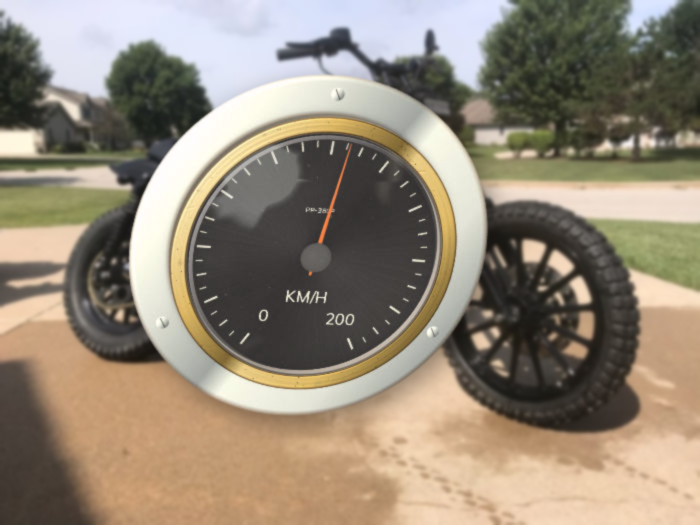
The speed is 105; km/h
